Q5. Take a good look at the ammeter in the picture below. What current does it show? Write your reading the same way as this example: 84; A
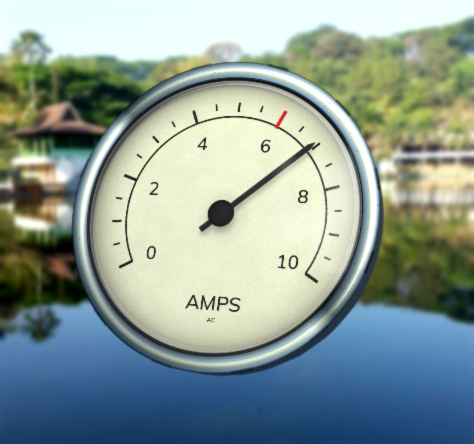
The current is 7; A
